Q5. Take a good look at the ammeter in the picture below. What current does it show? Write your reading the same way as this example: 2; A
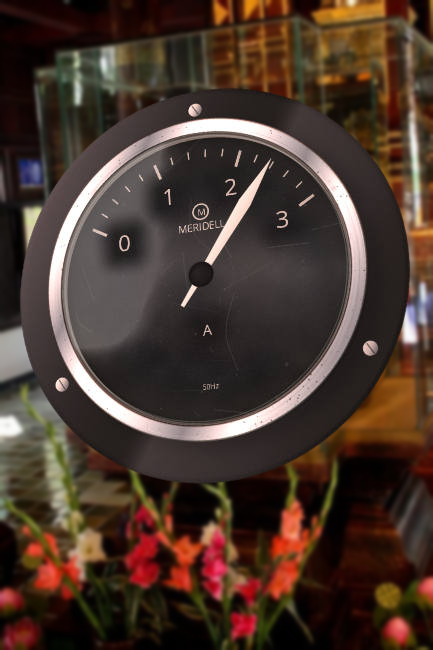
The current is 2.4; A
